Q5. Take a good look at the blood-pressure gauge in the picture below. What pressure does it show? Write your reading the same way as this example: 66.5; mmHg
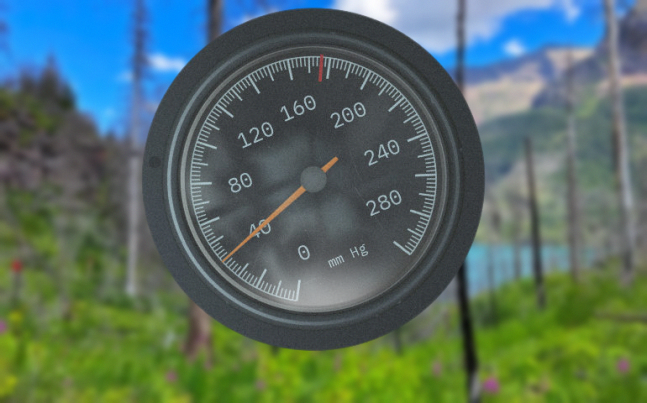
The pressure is 40; mmHg
